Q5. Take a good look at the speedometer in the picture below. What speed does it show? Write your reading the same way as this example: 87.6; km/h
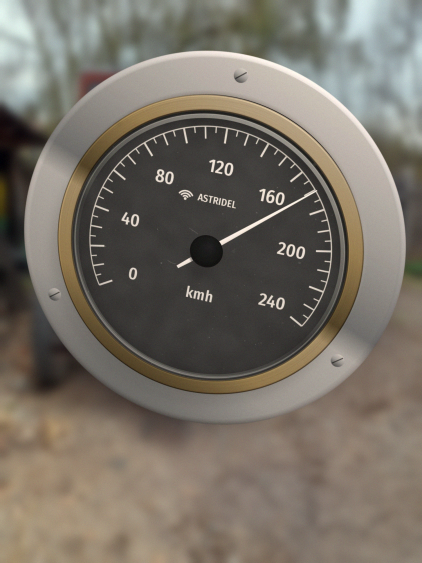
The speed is 170; km/h
